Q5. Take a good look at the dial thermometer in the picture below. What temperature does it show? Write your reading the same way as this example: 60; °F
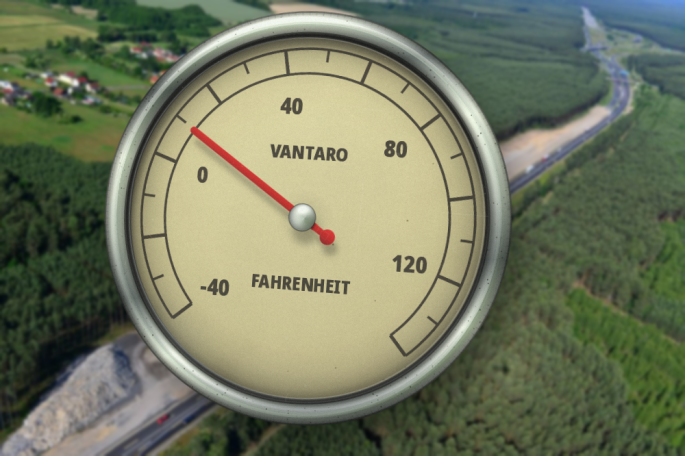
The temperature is 10; °F
